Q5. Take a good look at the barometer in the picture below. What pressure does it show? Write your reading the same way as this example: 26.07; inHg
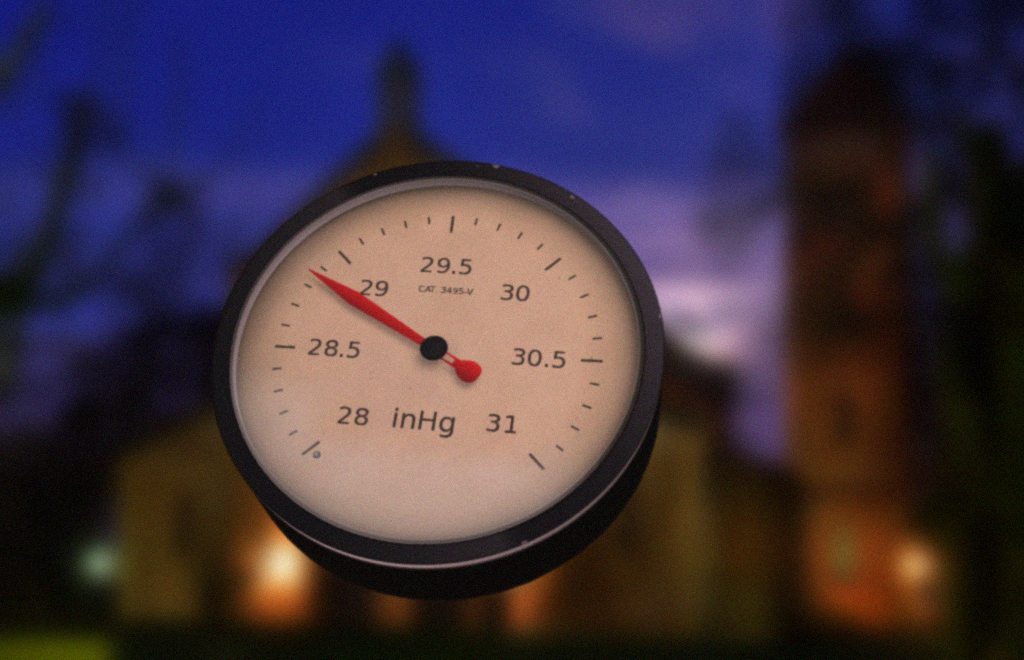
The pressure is 28.85; inHg
